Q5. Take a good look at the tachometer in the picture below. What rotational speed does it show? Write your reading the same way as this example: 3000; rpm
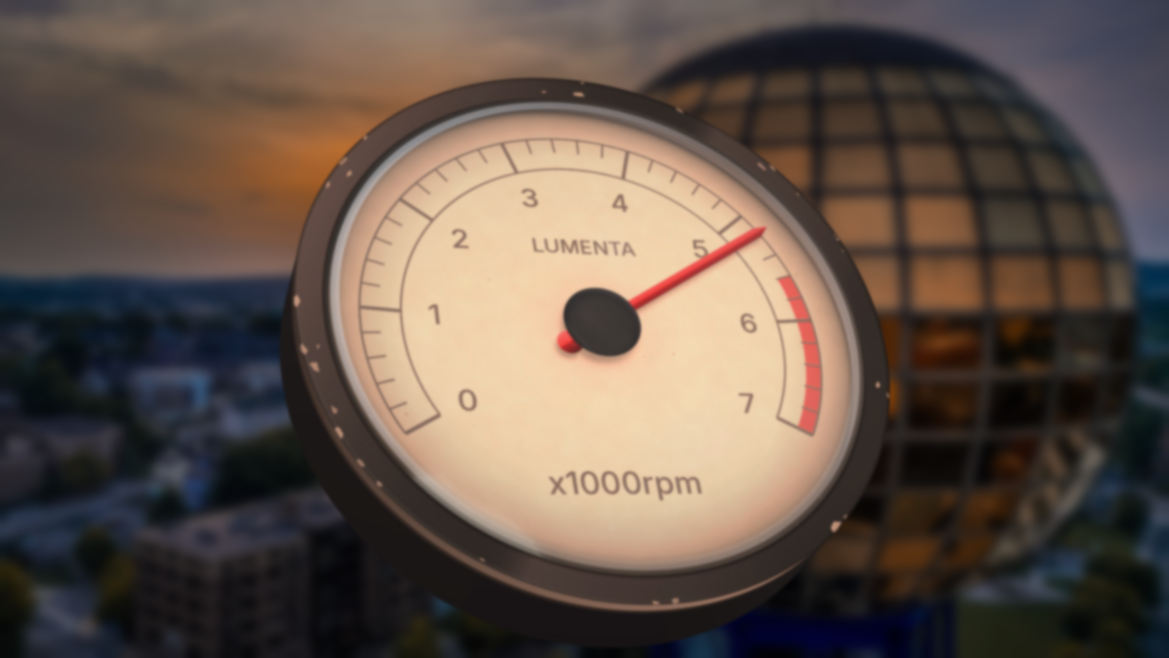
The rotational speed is 5200; rpm
